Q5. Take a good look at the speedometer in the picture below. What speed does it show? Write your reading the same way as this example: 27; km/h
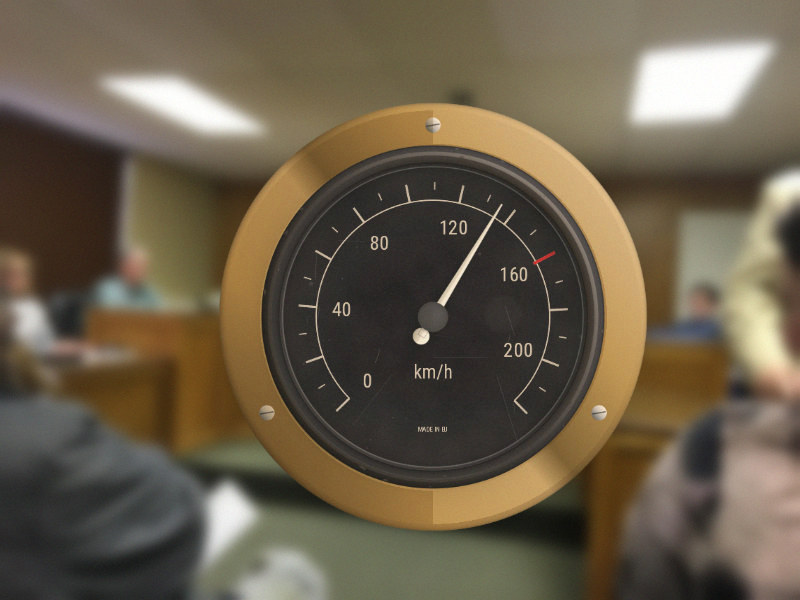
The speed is 135; km/h
